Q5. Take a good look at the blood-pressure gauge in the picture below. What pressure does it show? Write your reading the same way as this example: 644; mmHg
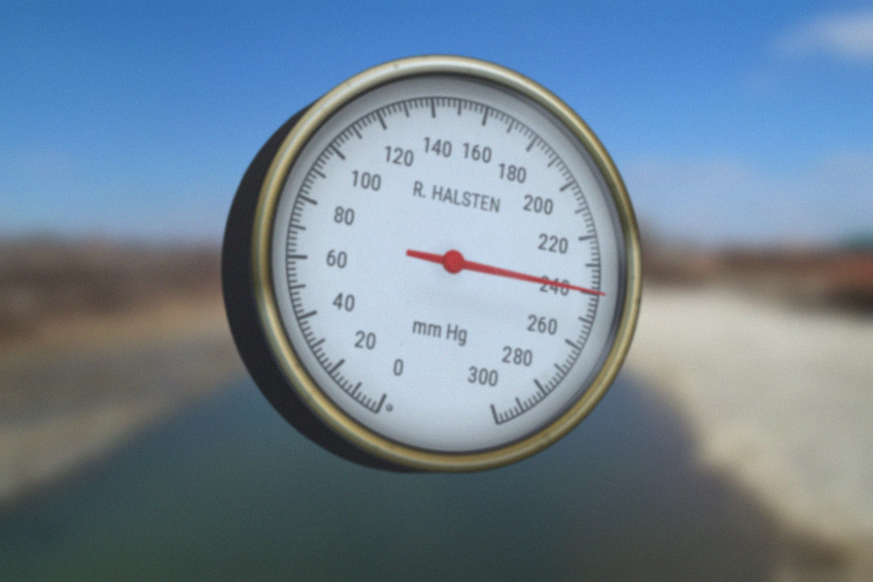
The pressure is 240; mmHg
